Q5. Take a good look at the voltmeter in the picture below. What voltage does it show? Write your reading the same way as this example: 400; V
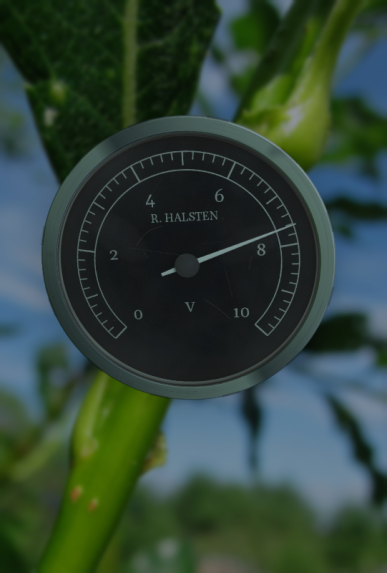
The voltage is 7.6; V
